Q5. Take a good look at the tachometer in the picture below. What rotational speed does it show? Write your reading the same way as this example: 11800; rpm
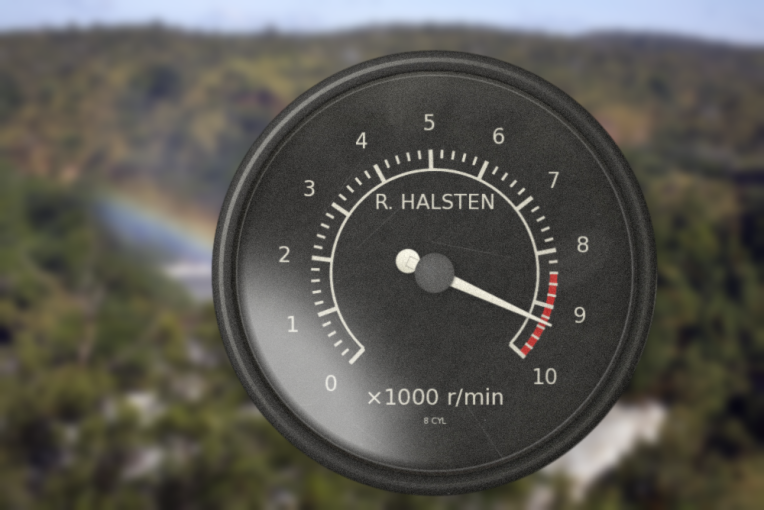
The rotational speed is 9300; rpm
